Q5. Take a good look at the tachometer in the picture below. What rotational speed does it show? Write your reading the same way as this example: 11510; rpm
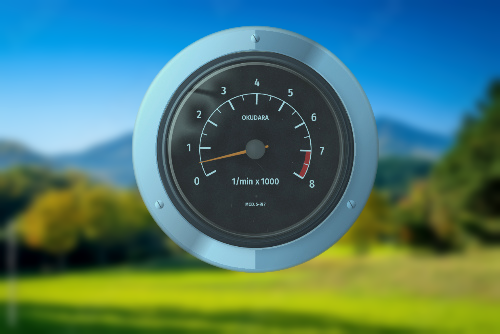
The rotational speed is 500; rpm
